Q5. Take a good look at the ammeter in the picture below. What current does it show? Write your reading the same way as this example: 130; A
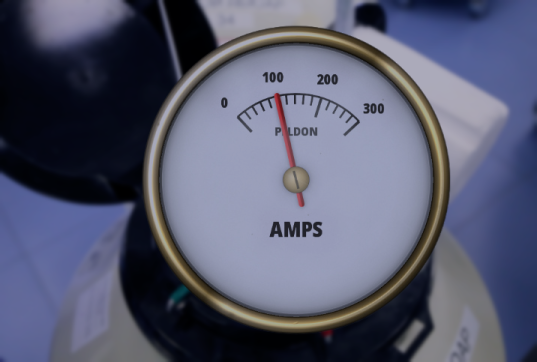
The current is 100; A
